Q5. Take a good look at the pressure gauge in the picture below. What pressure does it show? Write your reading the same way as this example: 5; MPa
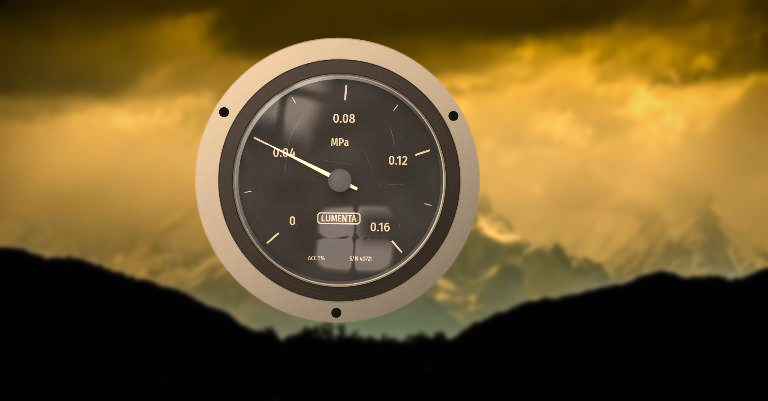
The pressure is 0.04; MPa
